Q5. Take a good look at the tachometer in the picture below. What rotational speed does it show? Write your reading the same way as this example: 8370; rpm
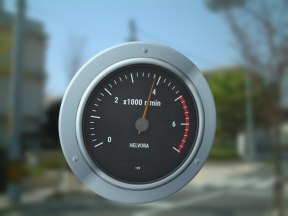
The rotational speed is 3800; rpm
